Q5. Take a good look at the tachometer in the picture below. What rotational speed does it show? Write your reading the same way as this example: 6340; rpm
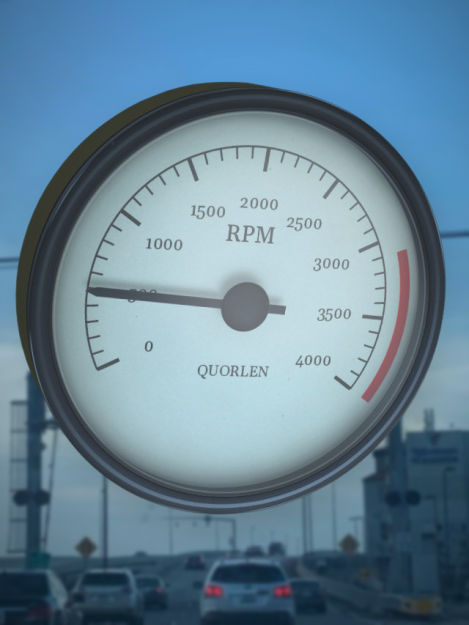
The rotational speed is 500; rpm
